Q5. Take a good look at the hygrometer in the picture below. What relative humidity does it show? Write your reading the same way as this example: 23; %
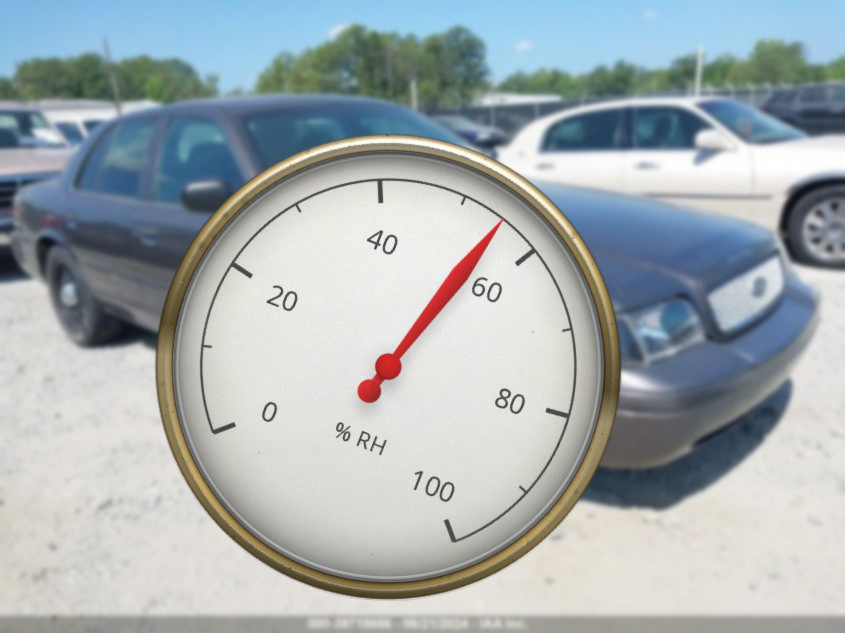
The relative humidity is 55; %
